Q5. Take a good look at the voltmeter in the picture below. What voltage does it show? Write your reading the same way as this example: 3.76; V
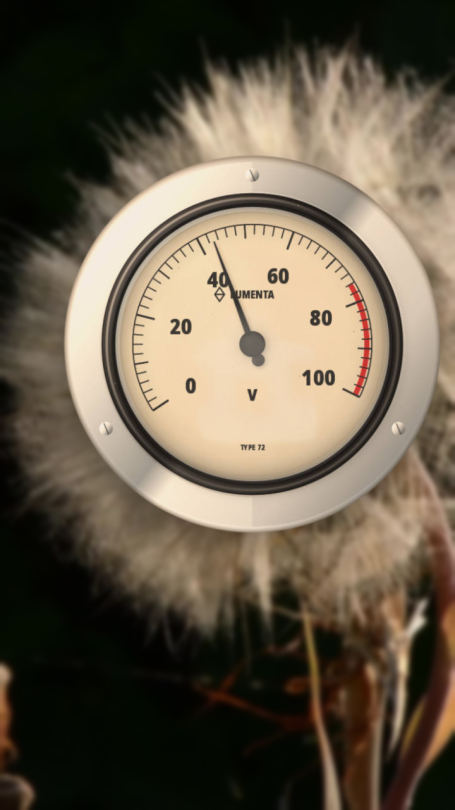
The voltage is 43; V
